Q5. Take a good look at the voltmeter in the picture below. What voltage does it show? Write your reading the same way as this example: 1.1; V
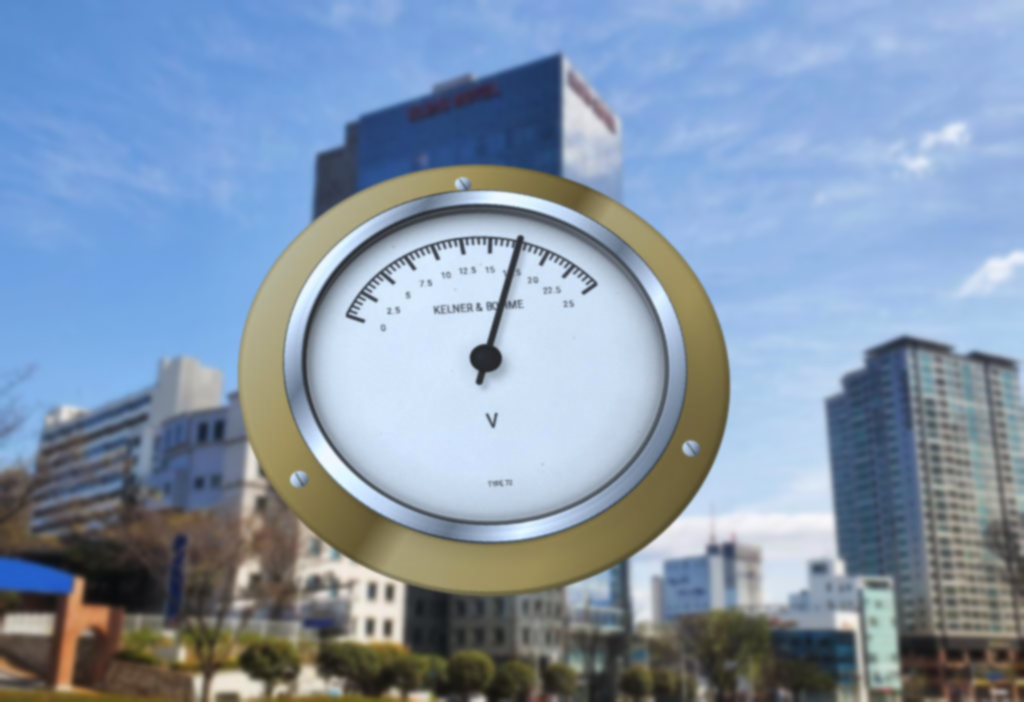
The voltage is 17.5; V
